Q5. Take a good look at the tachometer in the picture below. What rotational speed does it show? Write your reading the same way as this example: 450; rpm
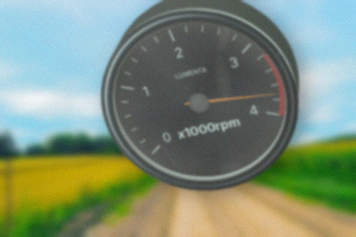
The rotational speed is 3700; rpm
